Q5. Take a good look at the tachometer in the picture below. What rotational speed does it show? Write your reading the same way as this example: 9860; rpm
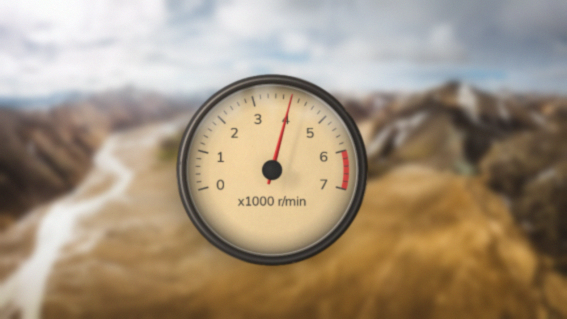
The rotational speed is 4000; rpm
